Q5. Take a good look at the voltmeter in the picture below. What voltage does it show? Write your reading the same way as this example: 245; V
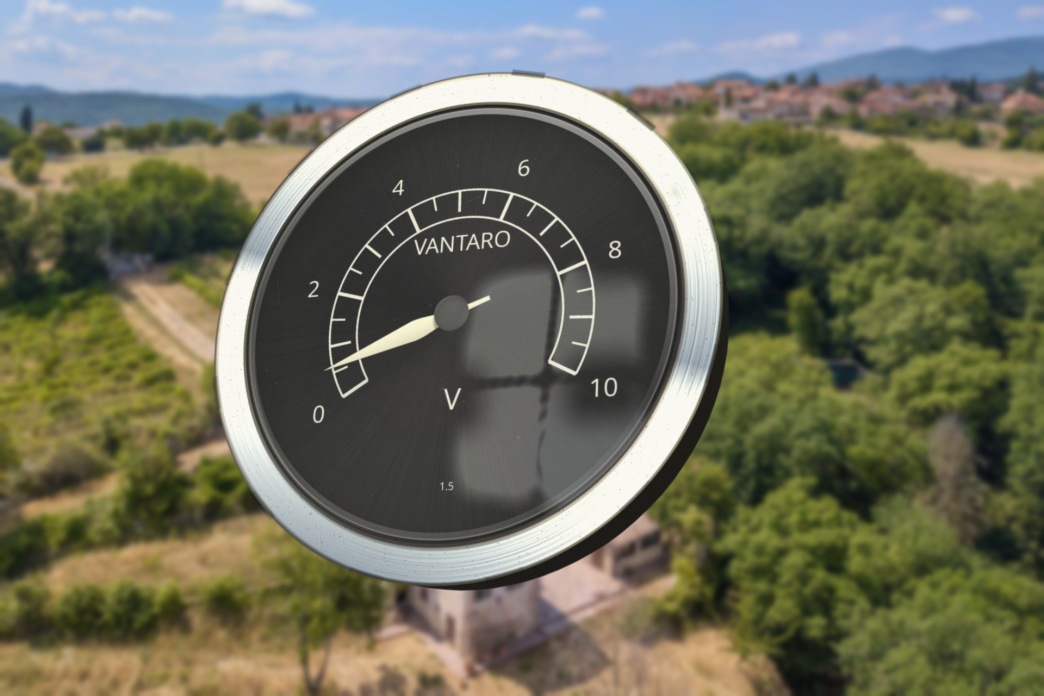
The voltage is 0.5; V
